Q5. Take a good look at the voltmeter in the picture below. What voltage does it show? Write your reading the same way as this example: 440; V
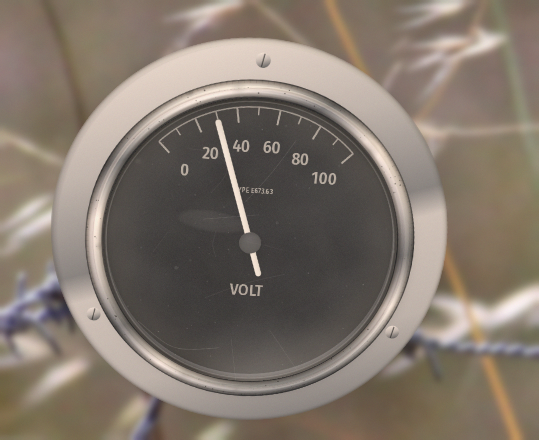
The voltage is 30; V
